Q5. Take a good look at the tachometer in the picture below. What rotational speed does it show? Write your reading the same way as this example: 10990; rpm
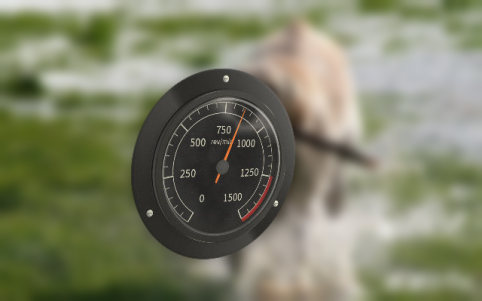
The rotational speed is 850; rpm
